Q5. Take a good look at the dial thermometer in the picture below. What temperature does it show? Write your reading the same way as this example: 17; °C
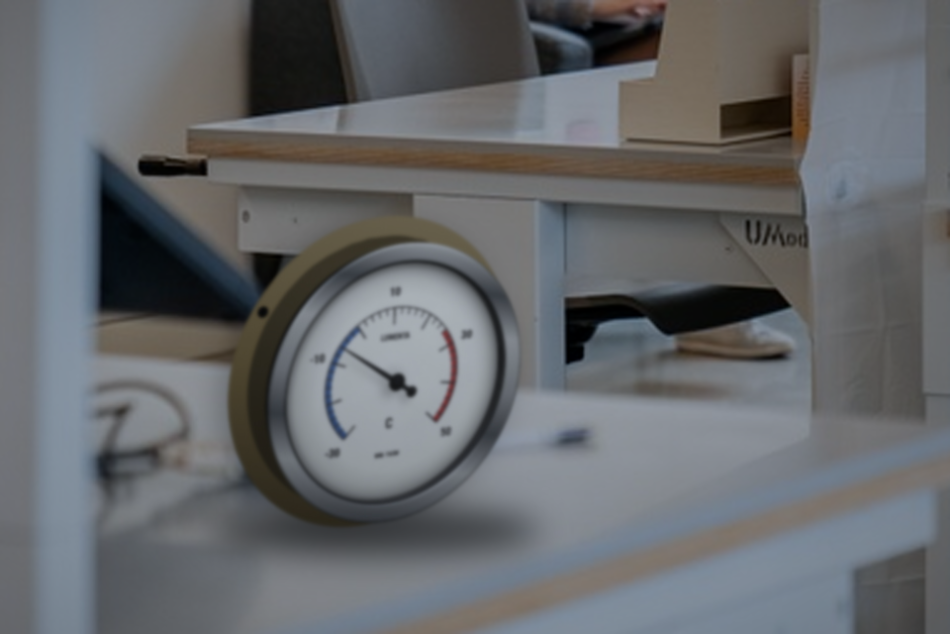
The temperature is -6; °C
